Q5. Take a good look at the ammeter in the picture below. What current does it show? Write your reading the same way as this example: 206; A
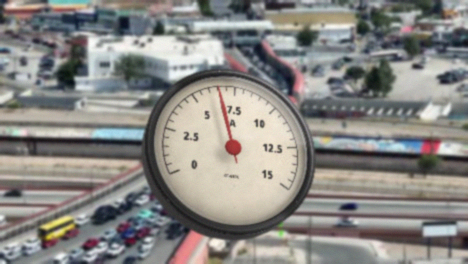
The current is 6.5; A
